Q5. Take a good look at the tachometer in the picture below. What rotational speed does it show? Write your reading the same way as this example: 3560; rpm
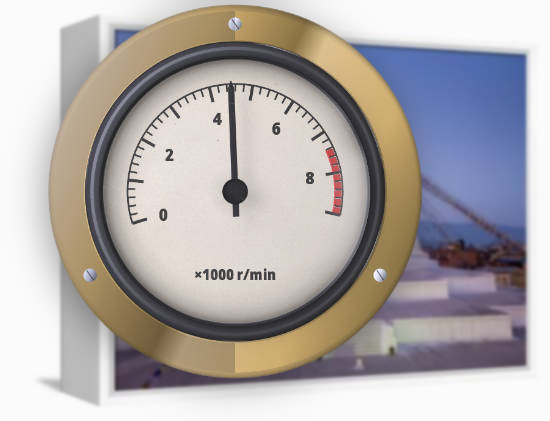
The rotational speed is 4500; rpm
